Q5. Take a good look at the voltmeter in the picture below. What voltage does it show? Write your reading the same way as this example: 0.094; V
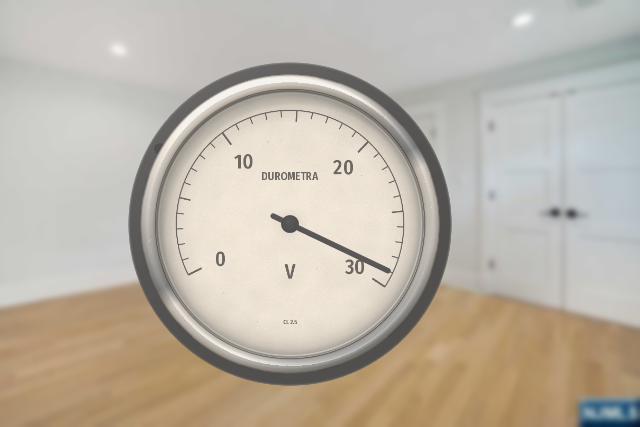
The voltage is 29; V
